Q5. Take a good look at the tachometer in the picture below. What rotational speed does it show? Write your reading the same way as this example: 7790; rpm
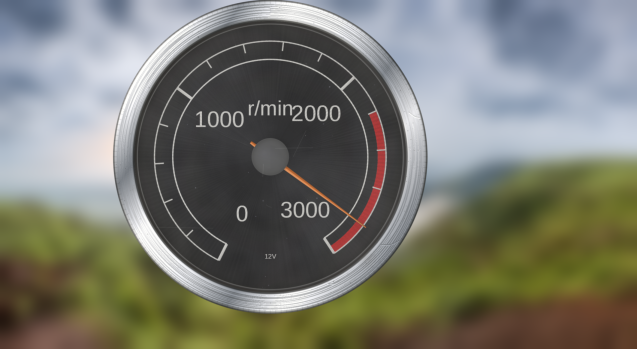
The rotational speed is 2800; rpm
